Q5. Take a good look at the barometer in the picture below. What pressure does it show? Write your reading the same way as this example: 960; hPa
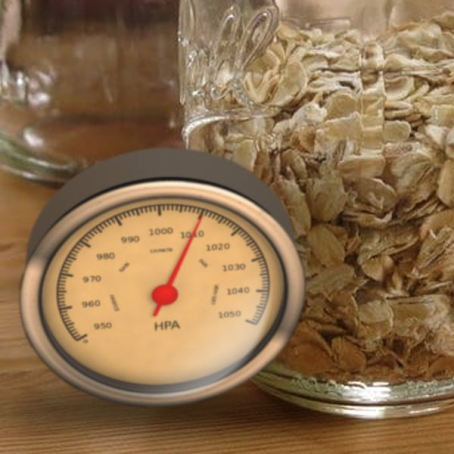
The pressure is 1010; hPa
